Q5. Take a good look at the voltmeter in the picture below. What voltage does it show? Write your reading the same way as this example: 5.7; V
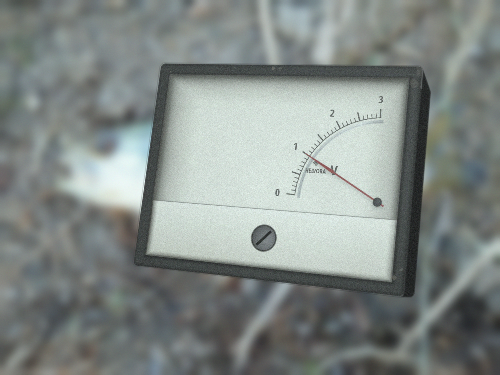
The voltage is 1; V
